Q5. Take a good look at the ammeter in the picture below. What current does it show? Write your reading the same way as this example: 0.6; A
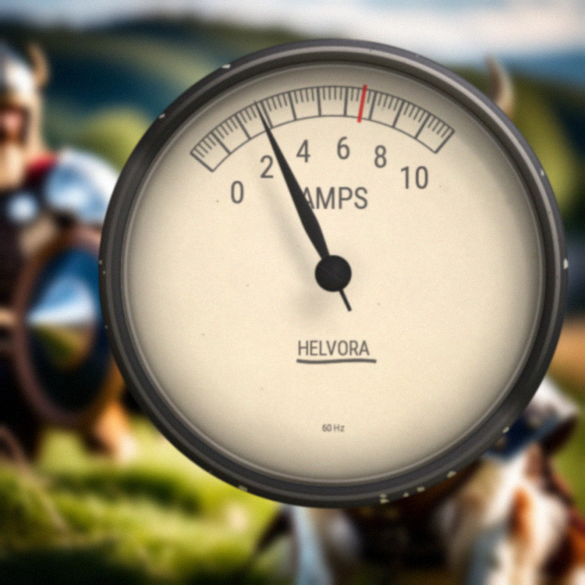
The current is 2.8; A
